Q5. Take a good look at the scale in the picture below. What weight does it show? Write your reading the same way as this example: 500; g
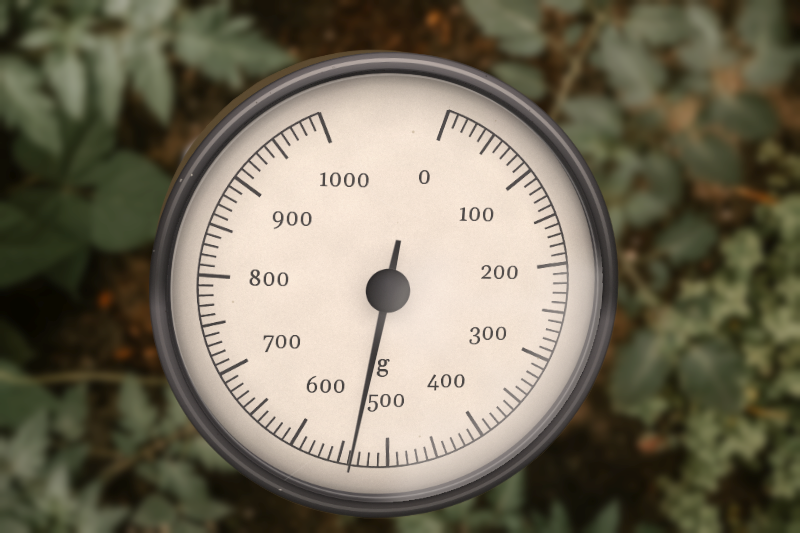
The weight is 540; g
